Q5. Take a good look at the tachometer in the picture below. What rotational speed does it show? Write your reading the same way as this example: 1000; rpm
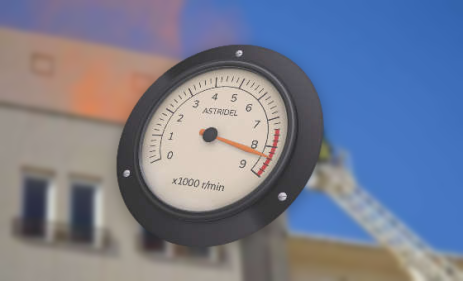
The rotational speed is 8400; rpm
